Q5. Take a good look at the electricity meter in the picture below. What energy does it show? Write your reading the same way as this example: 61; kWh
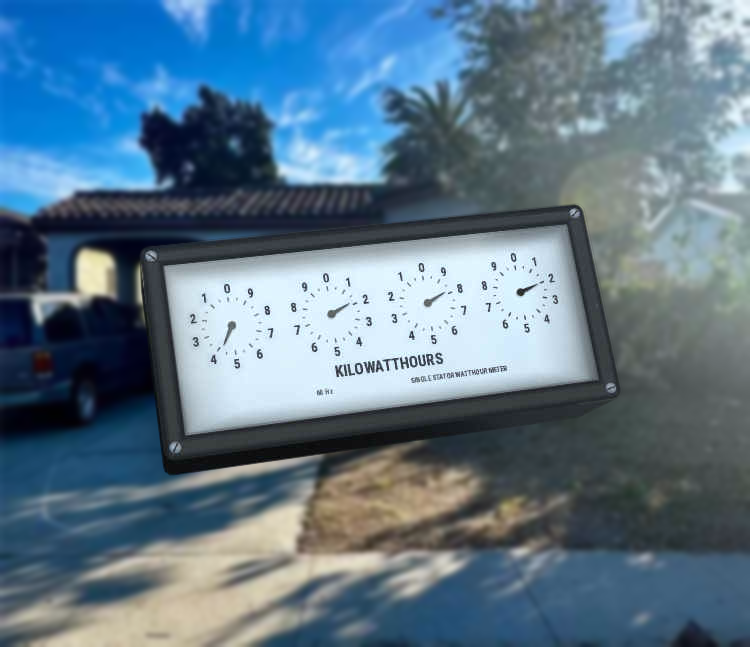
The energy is 4182; kWh
